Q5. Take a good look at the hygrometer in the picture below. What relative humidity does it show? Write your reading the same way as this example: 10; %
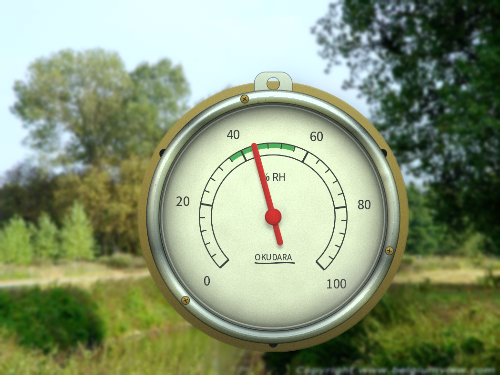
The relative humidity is 44; %
